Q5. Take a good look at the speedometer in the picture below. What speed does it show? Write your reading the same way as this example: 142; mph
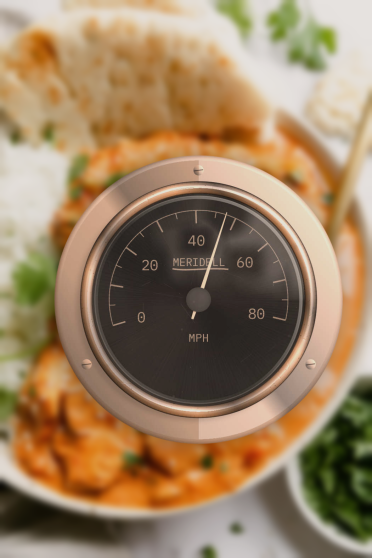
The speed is 47.5; mph
